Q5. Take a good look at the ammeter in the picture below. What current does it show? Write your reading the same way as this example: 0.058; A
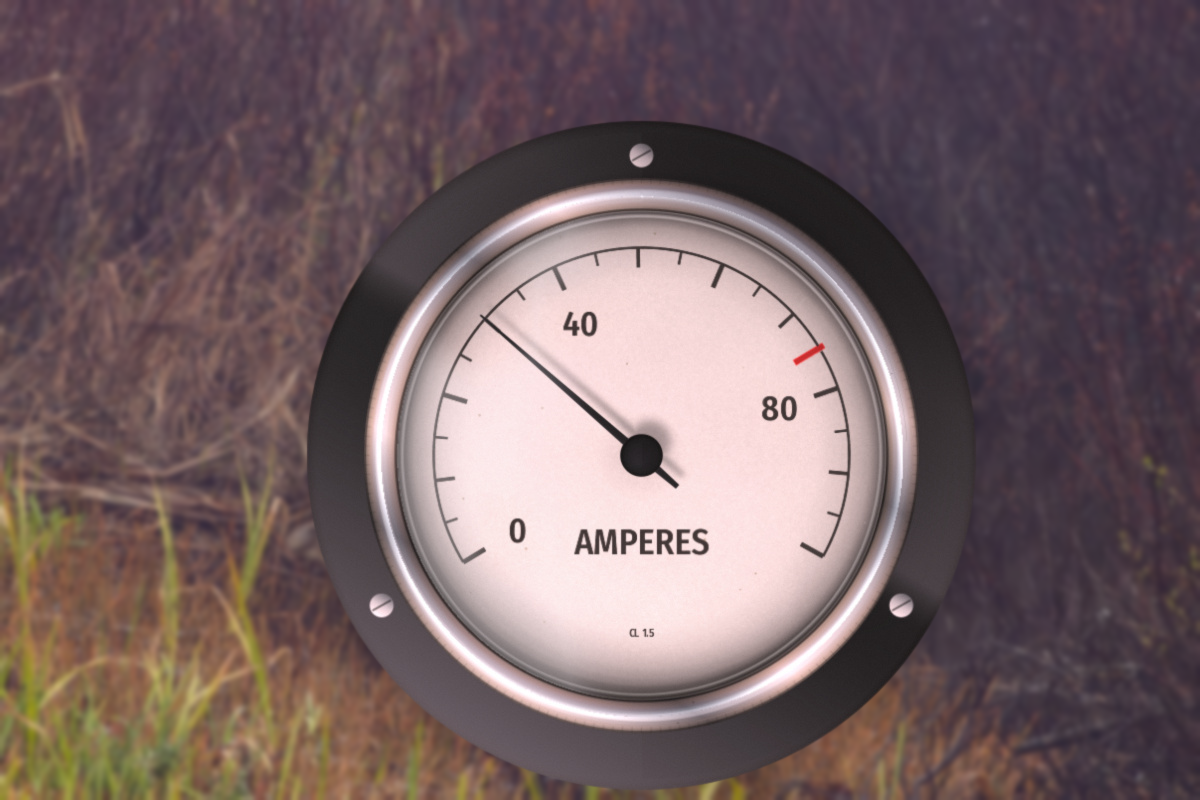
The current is 30; A
